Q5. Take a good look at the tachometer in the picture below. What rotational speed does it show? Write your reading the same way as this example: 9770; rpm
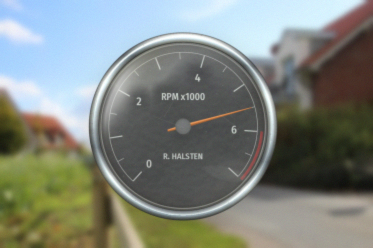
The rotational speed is 5500; rpm
